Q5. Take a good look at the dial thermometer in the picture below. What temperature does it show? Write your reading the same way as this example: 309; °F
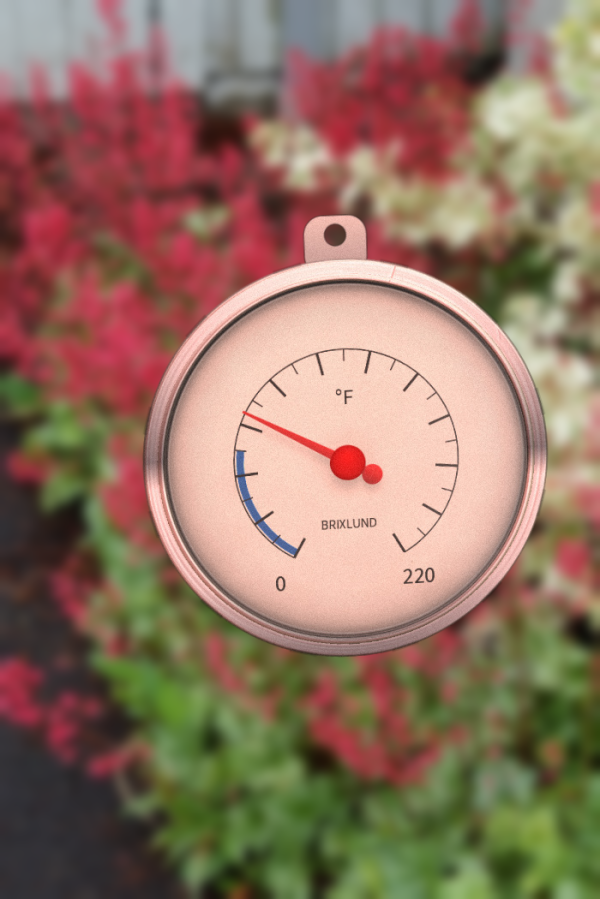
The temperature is 65; °F
